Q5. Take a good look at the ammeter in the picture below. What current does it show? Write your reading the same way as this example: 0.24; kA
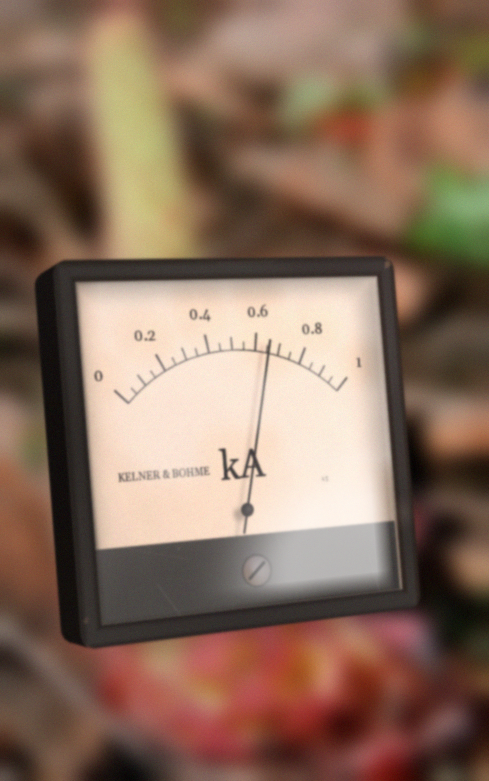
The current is 0.65; kA
